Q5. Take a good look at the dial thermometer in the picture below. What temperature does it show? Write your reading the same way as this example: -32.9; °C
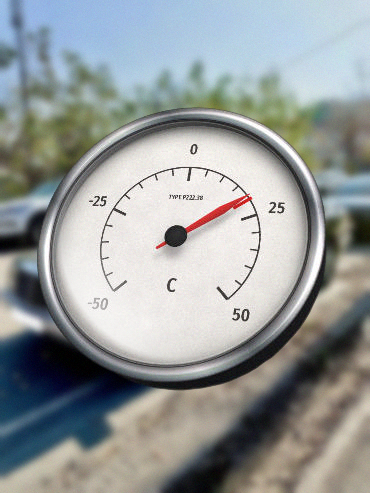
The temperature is 20; °C
